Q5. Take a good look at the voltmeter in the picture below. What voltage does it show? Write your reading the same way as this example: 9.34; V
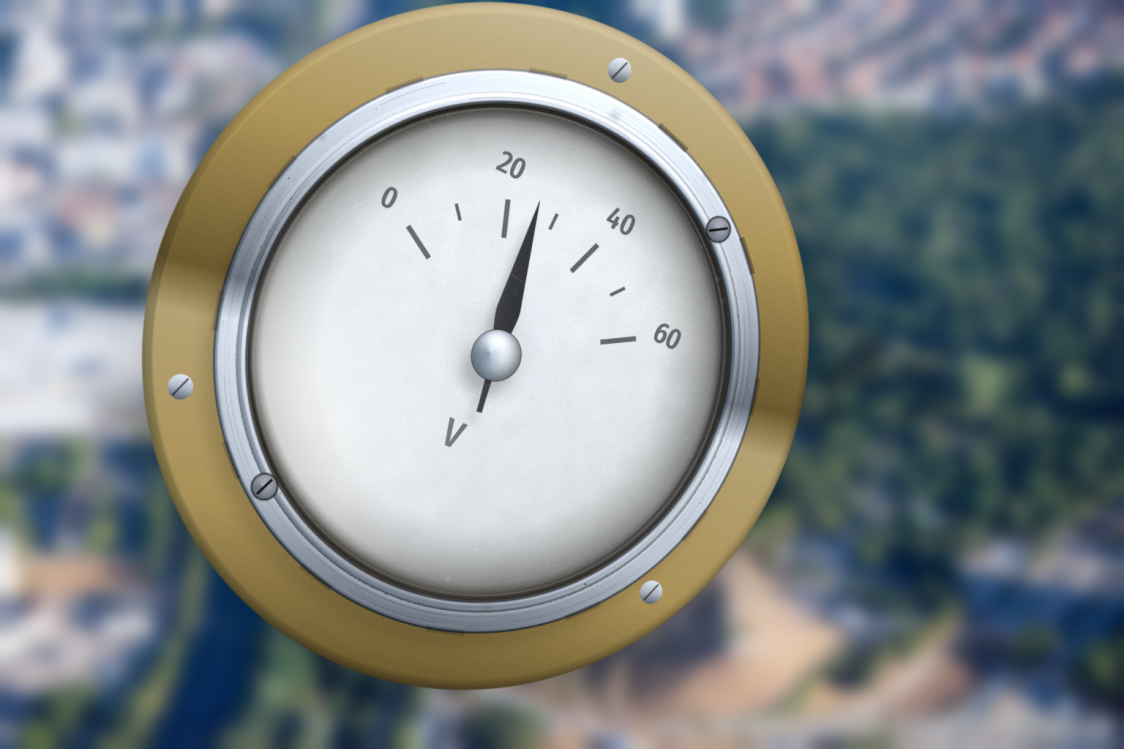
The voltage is 25; V
